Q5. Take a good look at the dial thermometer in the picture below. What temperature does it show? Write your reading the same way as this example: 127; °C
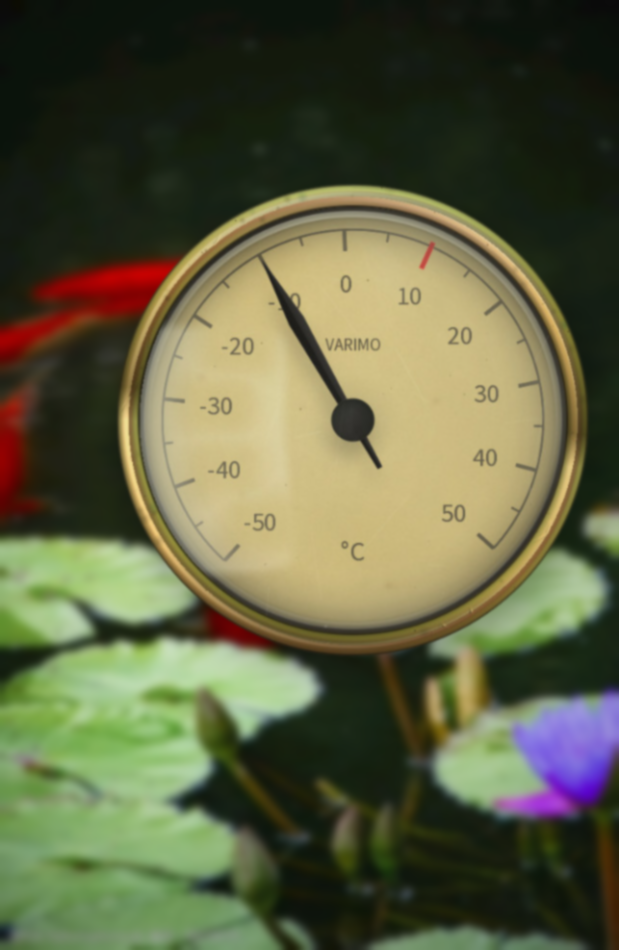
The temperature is -10; °C
